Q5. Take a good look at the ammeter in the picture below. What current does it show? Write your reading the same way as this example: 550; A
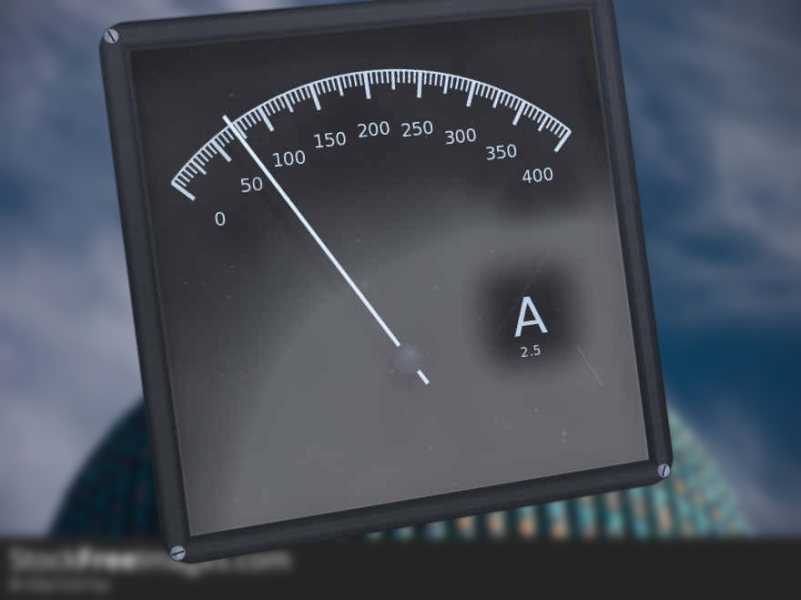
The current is 70; A
